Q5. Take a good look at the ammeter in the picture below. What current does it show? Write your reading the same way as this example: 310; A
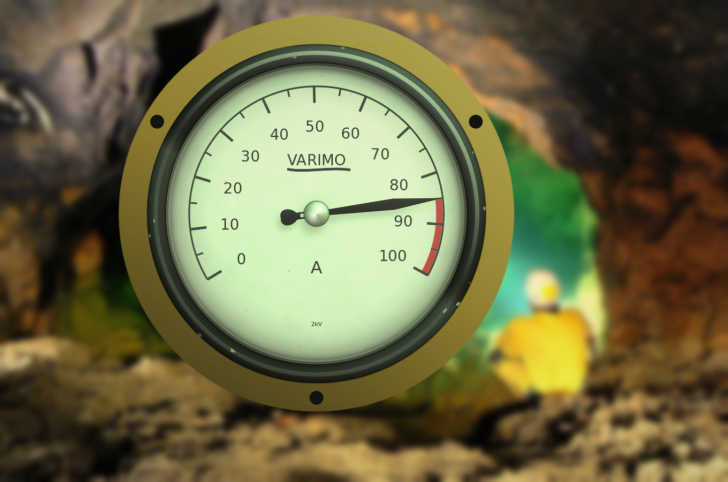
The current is 85; A
